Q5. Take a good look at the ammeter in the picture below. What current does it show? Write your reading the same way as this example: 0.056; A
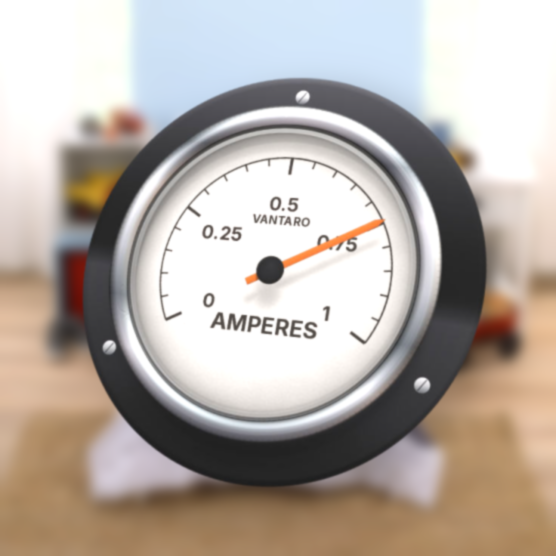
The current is 0.75; A
